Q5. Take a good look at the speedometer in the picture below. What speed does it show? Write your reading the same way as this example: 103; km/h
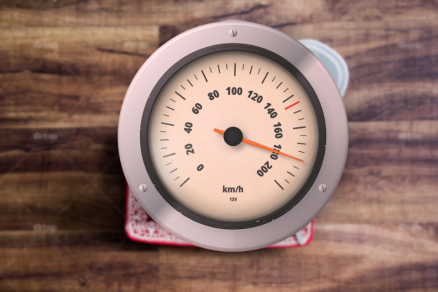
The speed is 180; km/h
